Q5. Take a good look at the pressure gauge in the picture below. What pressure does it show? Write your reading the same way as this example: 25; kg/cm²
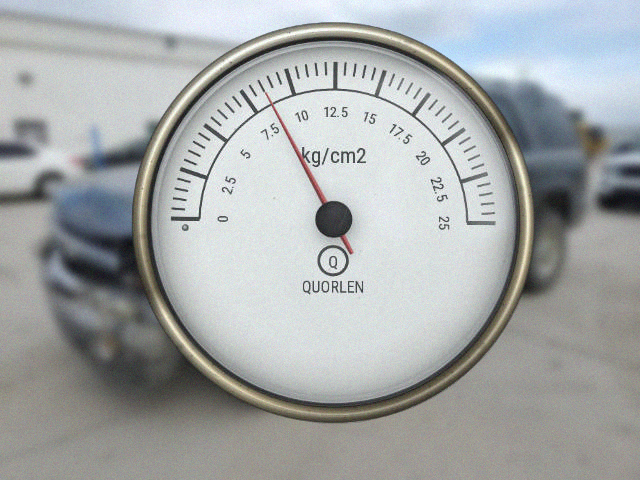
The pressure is 8.5; kg/cm²
